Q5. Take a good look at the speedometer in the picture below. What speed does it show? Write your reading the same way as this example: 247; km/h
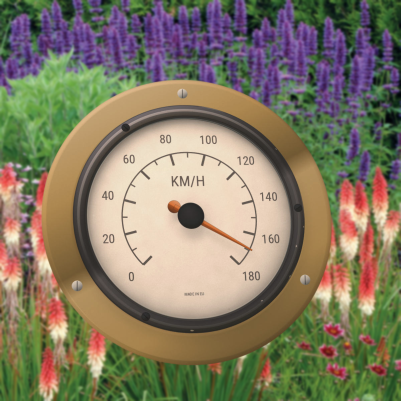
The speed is 170; km/h
